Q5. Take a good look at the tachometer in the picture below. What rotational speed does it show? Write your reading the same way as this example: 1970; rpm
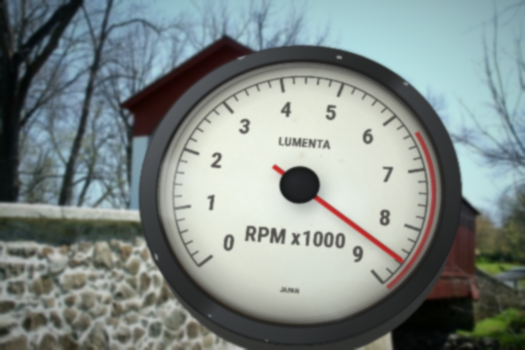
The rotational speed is 8600; rpm
